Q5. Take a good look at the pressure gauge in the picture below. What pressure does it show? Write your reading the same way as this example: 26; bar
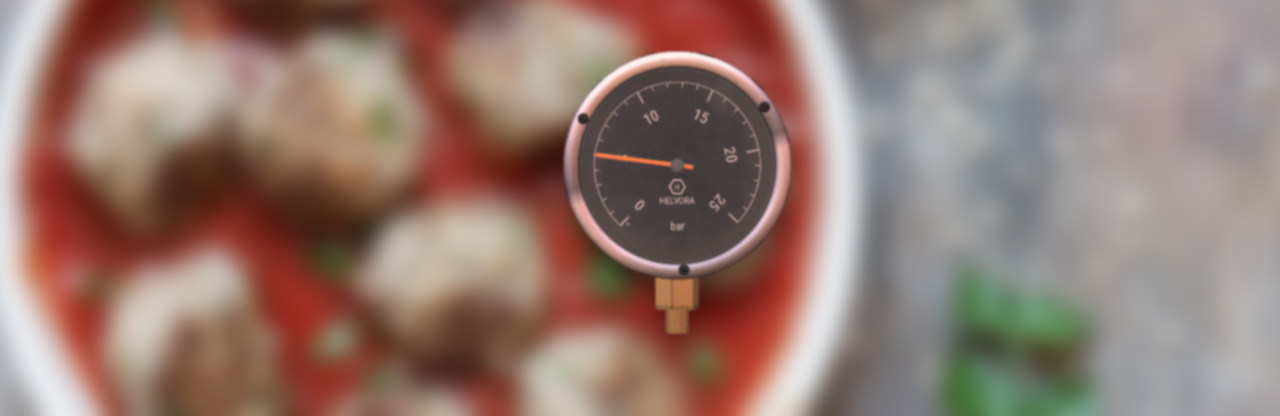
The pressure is 5; bar
